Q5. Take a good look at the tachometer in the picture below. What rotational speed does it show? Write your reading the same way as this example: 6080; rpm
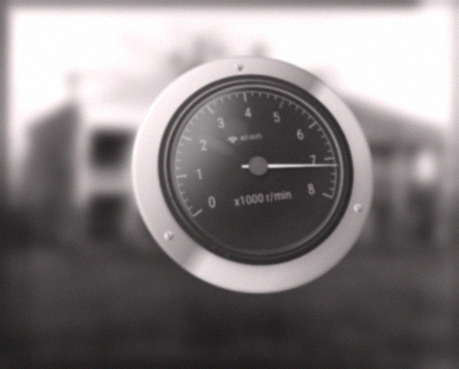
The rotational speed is 7200; rpm
